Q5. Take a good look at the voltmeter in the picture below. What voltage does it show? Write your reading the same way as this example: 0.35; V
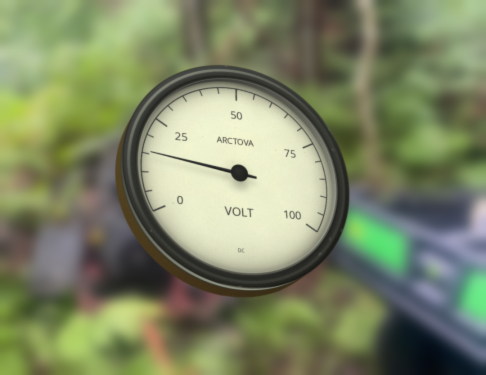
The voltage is 15; V
